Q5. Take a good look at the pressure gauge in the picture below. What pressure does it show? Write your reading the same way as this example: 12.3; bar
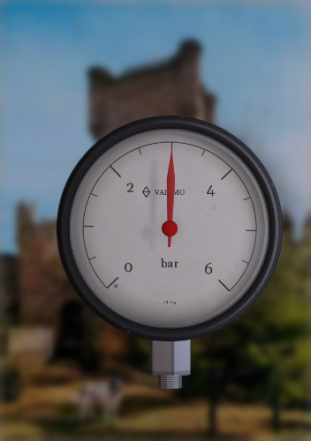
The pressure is 3; bar
